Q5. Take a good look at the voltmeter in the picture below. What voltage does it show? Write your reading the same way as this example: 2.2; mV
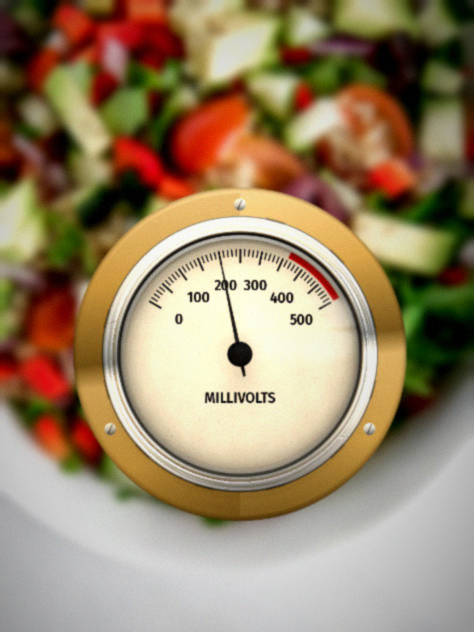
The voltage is 200; mV
